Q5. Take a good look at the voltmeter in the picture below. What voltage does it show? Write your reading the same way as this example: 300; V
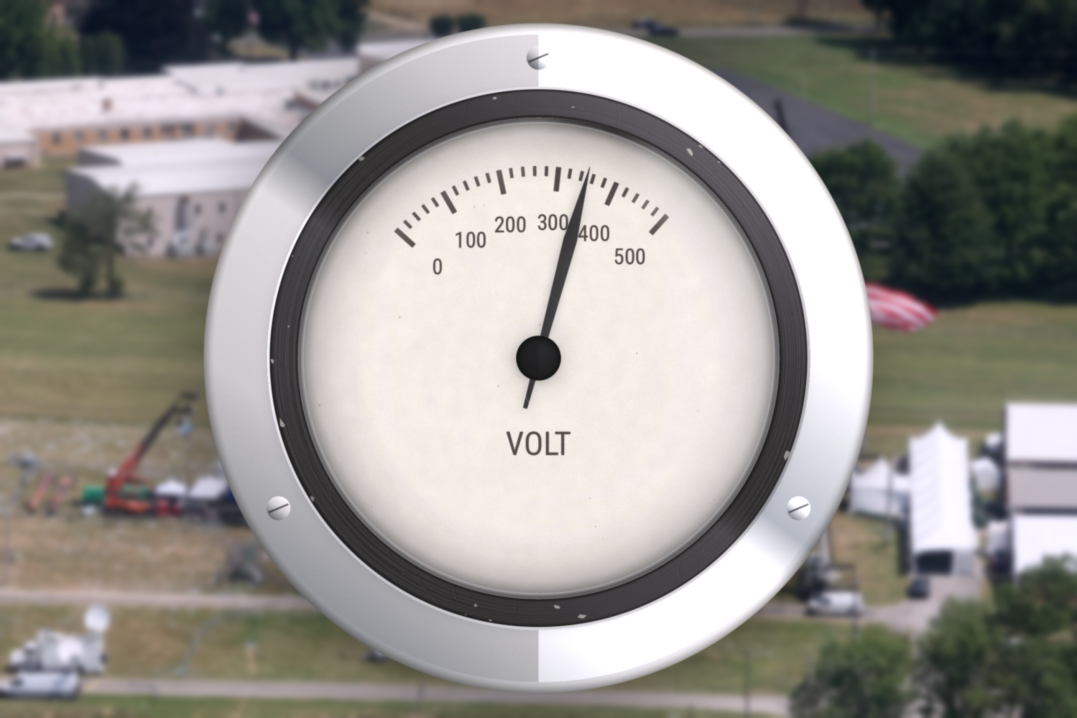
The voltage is 350; V
